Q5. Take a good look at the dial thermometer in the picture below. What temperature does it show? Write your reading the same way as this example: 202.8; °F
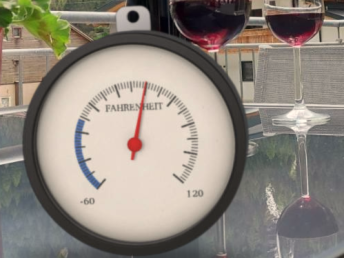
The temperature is 40; °F
